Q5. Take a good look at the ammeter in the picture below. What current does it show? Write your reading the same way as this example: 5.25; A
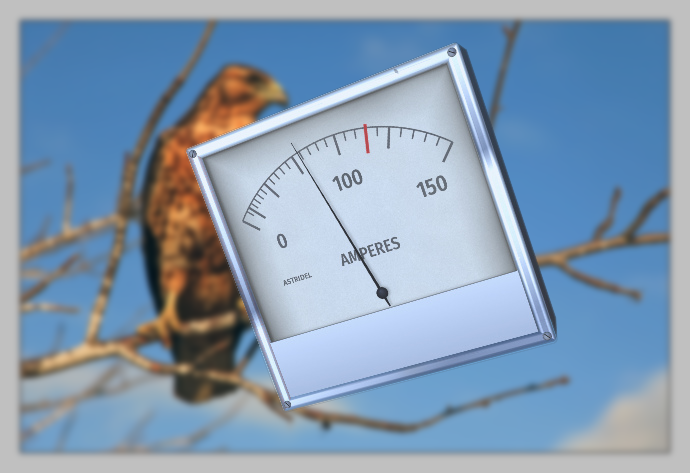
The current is 80; A
